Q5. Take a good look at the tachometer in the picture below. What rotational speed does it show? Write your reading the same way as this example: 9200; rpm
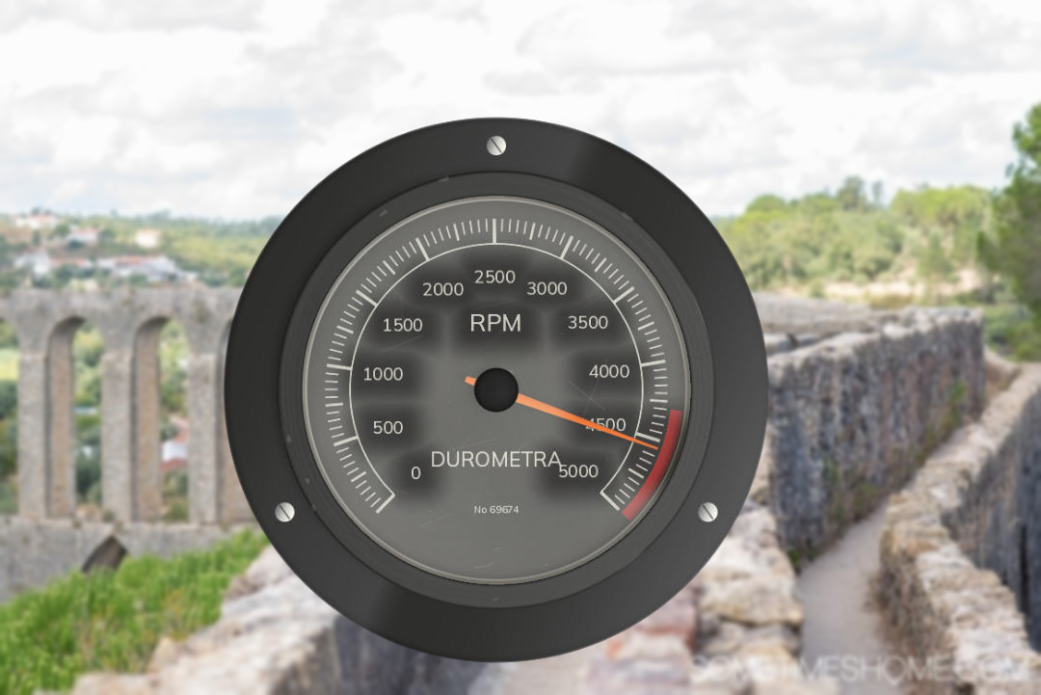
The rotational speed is 4550; rpm
